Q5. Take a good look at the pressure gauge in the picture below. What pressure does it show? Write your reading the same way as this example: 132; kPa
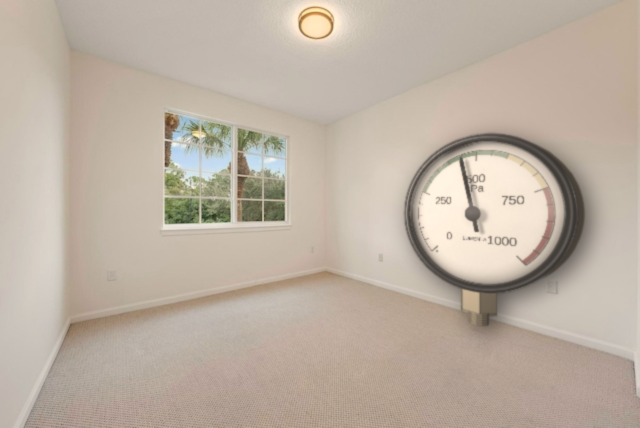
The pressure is 450; kPa
